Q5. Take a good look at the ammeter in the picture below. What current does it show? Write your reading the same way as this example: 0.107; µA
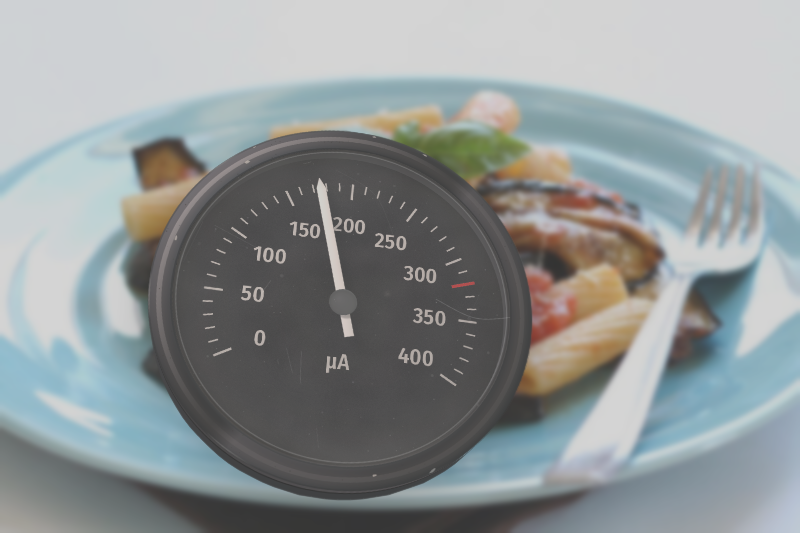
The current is 175; µA
